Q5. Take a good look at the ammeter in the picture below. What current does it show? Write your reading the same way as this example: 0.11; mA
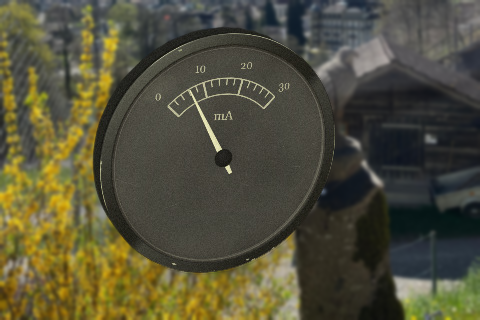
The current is 6; mA
